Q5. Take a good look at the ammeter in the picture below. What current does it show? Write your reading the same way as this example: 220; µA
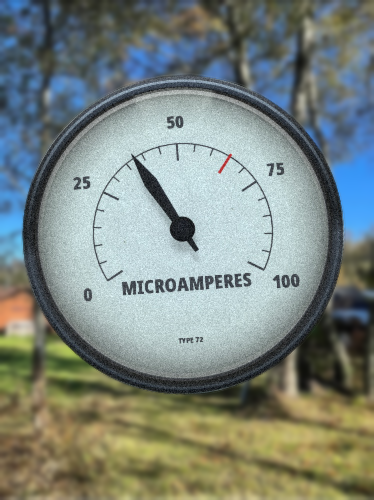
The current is 37.5; µA
